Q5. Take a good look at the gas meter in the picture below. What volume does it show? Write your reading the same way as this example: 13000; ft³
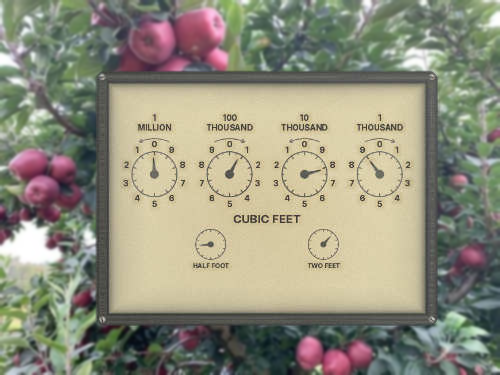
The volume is 7900; ft³
